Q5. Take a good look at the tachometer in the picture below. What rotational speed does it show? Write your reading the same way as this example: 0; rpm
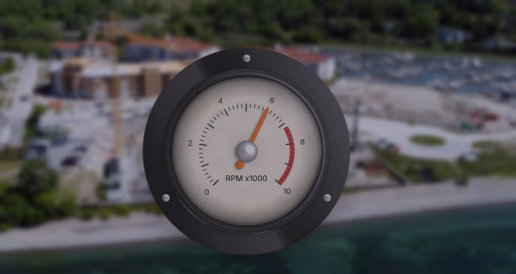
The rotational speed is 6000; rpm
